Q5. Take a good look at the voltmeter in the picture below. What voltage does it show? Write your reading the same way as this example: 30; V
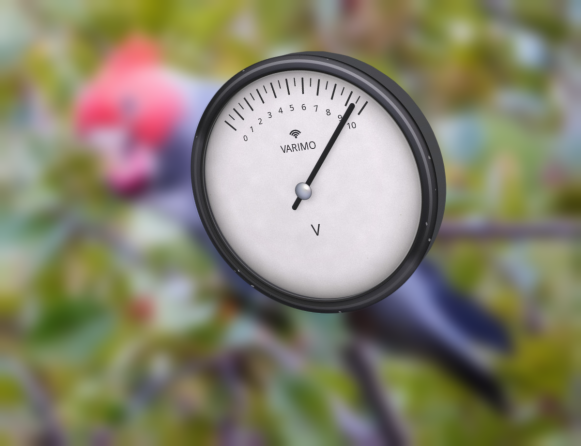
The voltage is 9.5; V
